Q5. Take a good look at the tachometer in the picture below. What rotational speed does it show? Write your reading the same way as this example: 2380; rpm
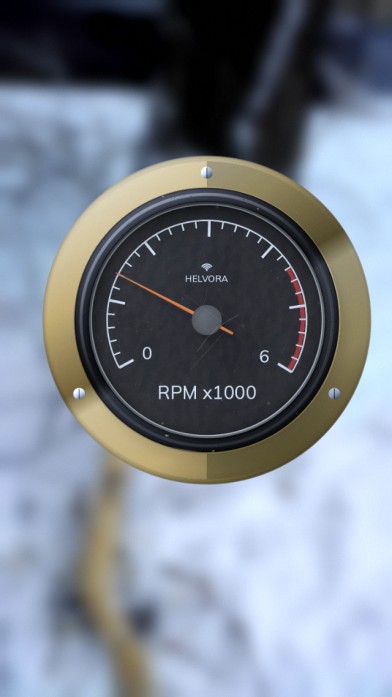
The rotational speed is 1400; rpm
